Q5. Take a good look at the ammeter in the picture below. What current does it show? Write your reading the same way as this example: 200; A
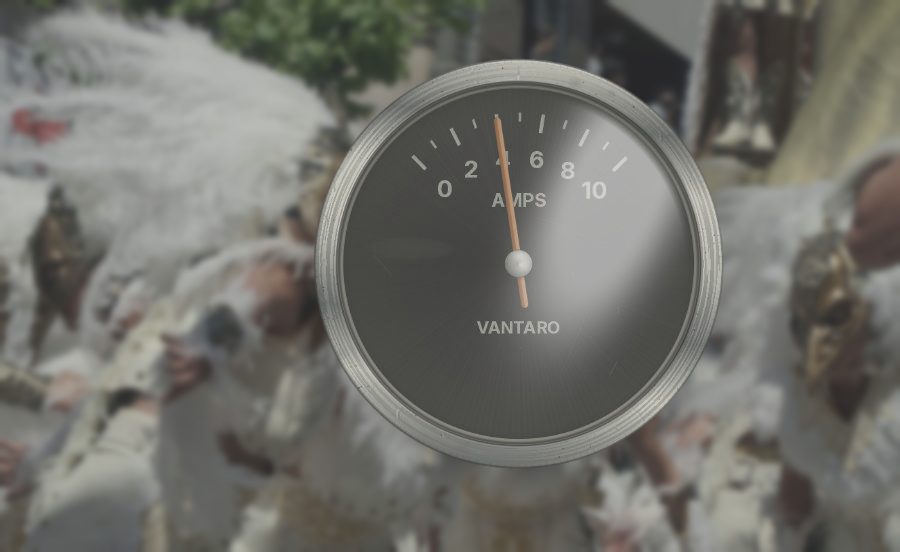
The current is 4; A
